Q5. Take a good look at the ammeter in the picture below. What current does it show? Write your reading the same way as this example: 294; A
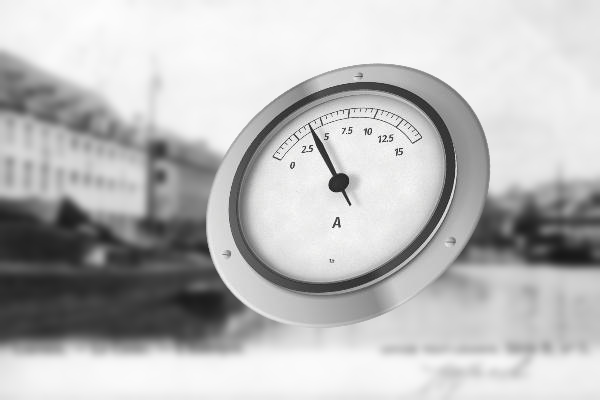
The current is 4; A
